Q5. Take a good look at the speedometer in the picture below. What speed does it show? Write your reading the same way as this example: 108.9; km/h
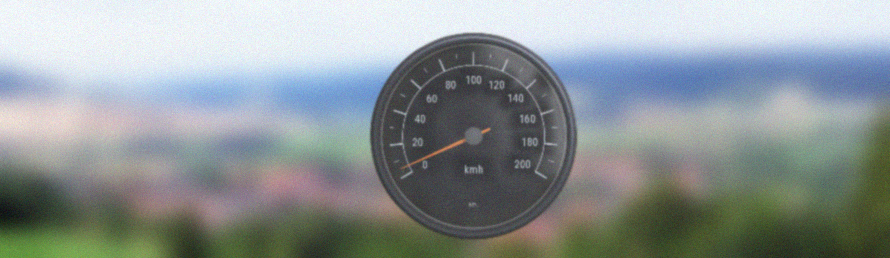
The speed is 5; km/h
